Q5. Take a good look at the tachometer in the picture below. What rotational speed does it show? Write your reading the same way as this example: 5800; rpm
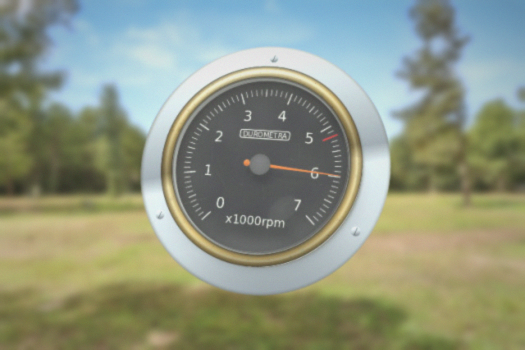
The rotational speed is 6000; rpm
